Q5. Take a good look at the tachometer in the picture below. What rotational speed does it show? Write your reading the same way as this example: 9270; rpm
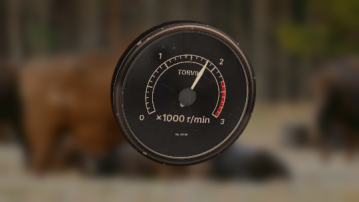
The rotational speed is 1800; rpm
